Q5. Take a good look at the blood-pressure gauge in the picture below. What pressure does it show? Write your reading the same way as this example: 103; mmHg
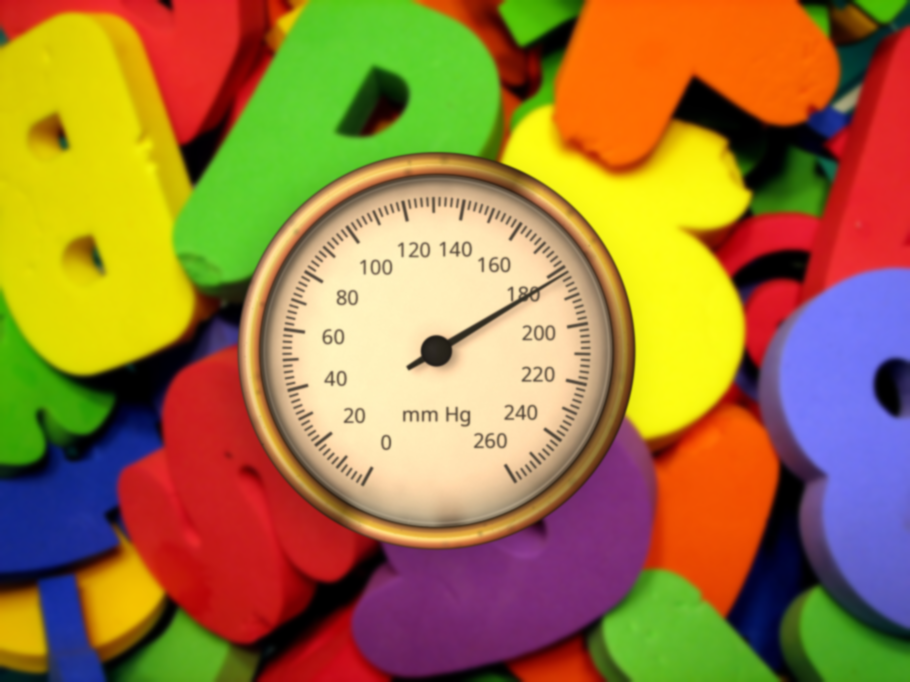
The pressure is 182; mmHg
